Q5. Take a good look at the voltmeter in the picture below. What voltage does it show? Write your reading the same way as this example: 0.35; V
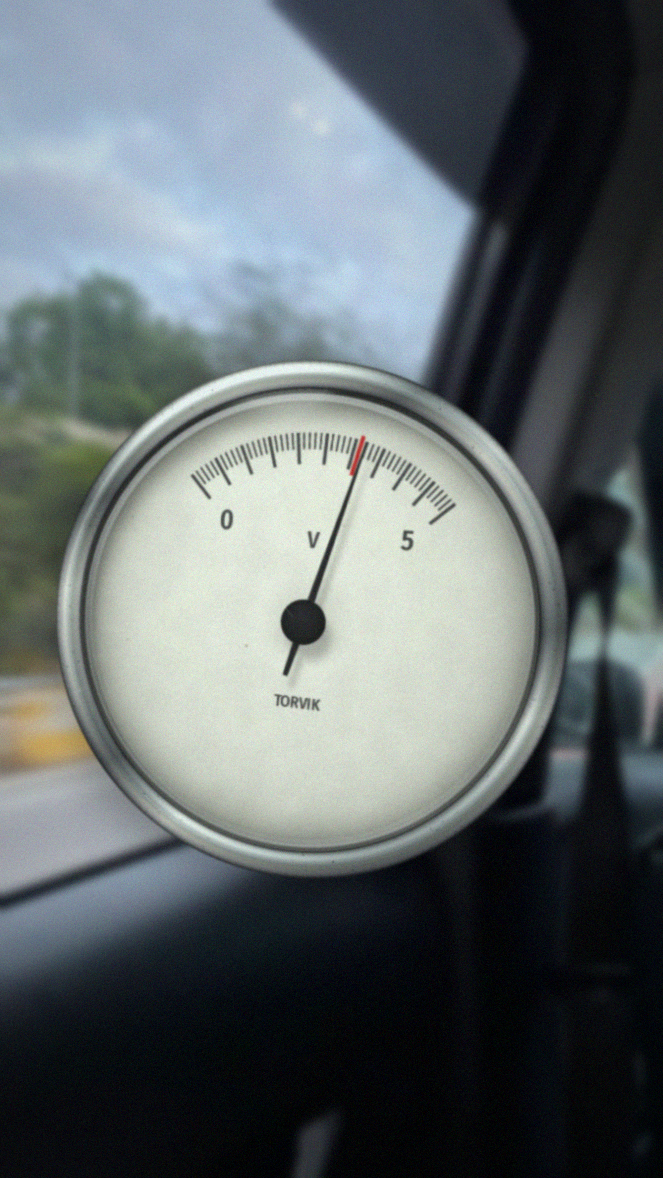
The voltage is 3.2; V
